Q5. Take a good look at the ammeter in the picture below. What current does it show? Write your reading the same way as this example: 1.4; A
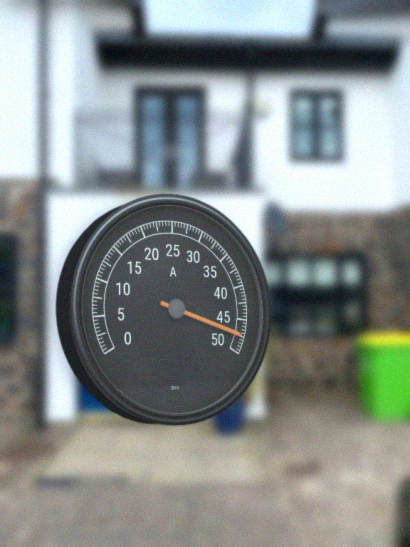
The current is 47.5; A
